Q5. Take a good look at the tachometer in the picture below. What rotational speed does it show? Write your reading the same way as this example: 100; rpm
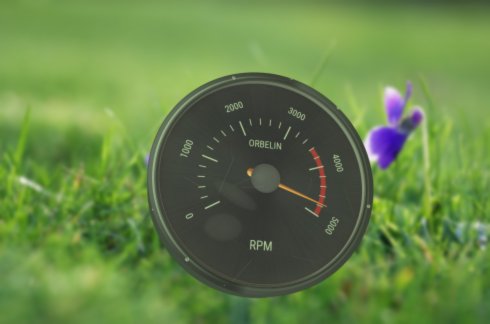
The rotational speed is 4800; rpm
